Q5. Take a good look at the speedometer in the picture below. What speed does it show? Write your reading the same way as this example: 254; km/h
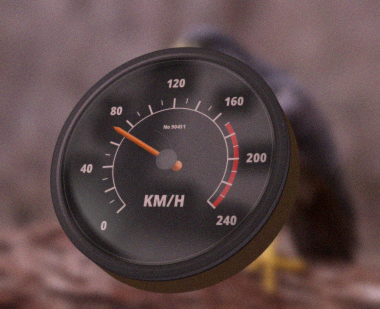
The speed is 70; km/h
